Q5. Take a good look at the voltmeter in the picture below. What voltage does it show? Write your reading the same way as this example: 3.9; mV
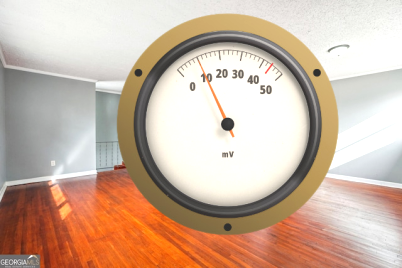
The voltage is 10; mV
